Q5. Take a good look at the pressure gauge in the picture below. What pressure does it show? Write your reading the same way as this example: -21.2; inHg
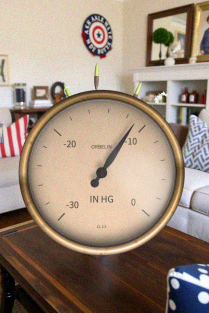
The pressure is -11; inHg
